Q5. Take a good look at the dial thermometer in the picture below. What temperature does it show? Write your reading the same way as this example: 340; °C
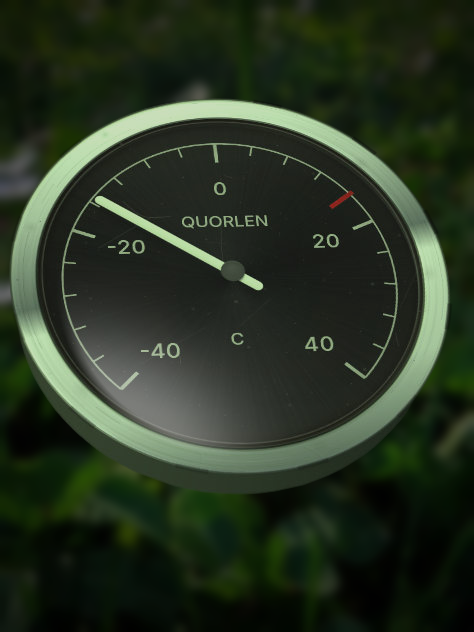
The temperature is -16; °C
